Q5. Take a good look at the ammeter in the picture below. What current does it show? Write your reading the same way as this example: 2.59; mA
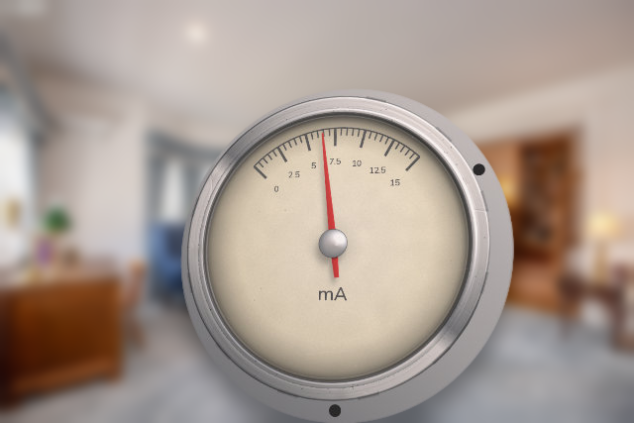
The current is 6.5; mA
